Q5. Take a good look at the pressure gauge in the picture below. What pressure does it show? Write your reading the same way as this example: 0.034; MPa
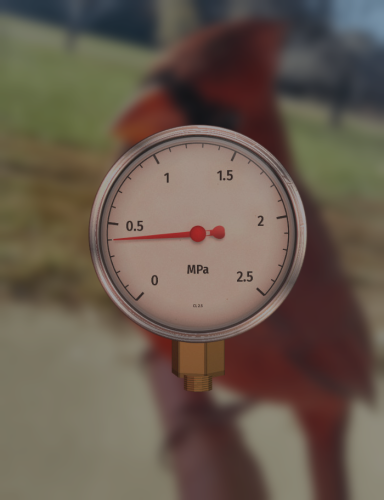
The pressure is 0.4; MPa
